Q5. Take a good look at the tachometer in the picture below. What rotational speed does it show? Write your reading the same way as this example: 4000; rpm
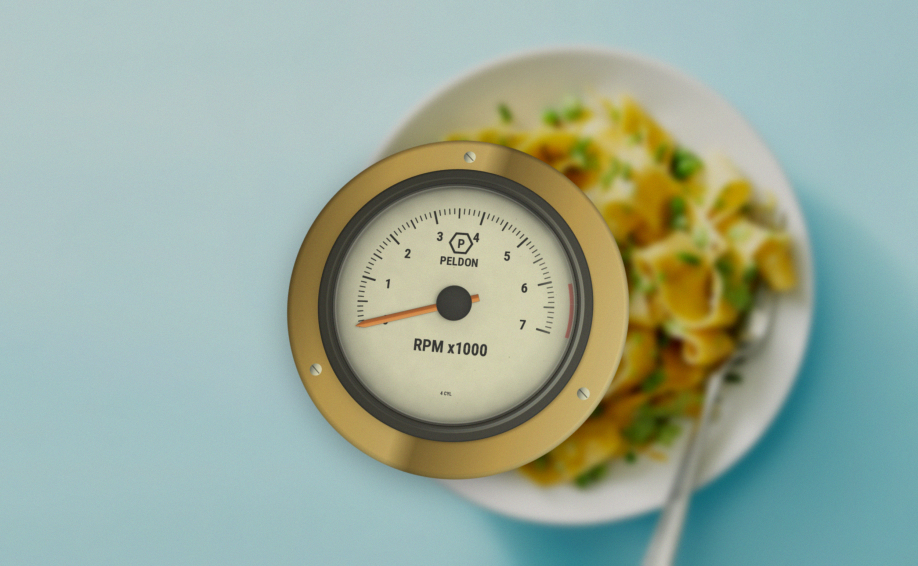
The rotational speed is 0; rpm
